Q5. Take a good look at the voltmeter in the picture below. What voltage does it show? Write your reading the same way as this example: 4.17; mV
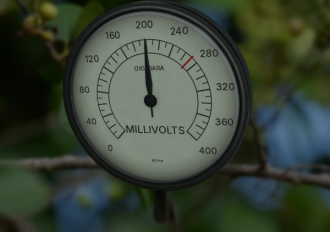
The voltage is 200; mV
